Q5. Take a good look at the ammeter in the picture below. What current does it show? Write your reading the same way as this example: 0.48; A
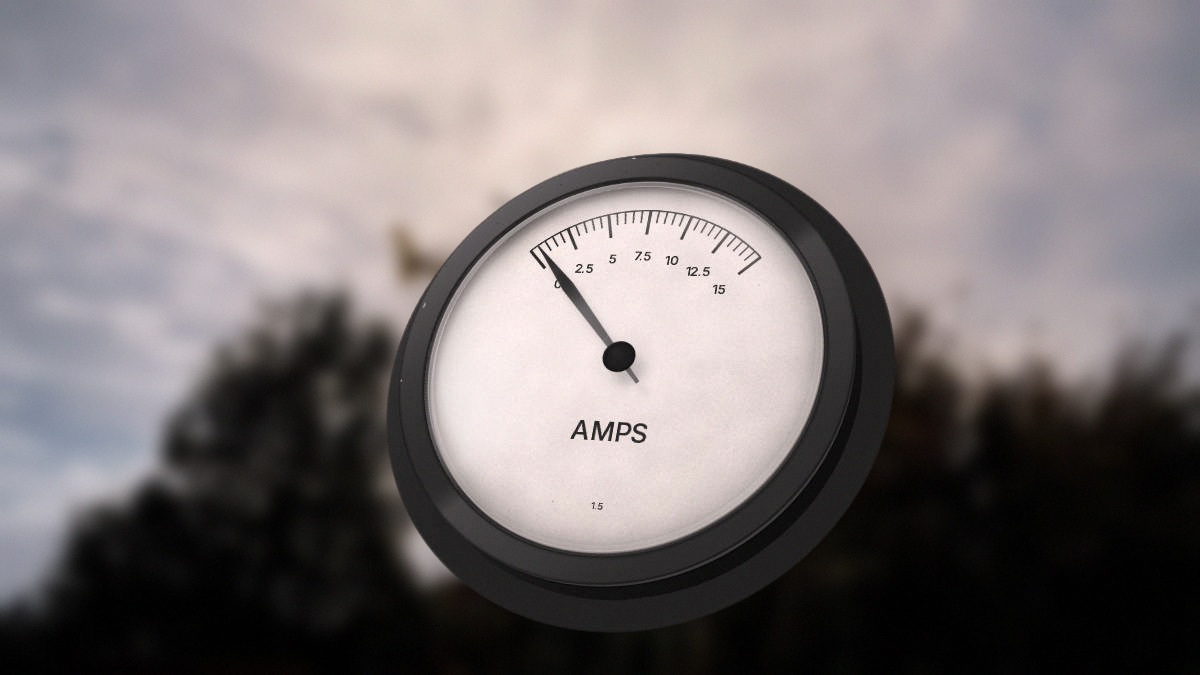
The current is 0.5; A
